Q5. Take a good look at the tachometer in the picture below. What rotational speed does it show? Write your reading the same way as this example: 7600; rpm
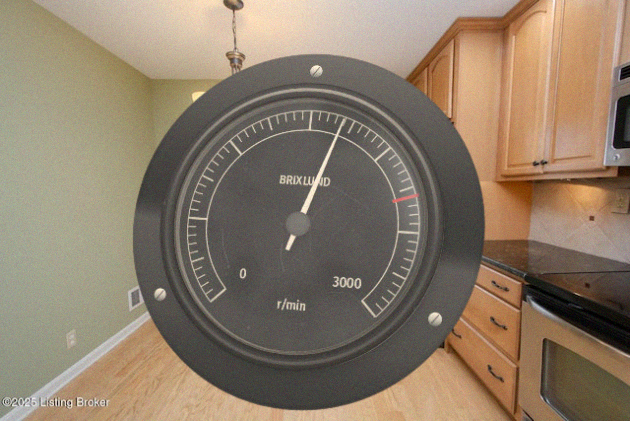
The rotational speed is 1700; rpm
